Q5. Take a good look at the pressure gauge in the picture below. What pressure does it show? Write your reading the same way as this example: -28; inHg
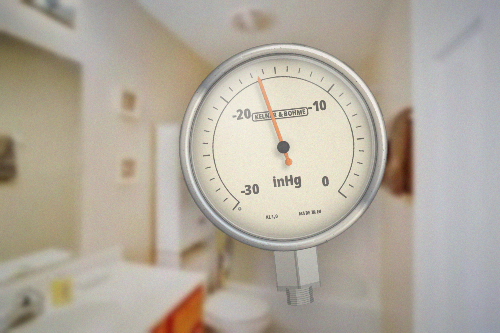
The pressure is -16.5; inHg
